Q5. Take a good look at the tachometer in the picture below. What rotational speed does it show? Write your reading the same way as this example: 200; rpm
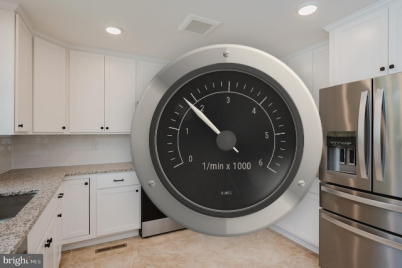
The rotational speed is 1800; rpm
